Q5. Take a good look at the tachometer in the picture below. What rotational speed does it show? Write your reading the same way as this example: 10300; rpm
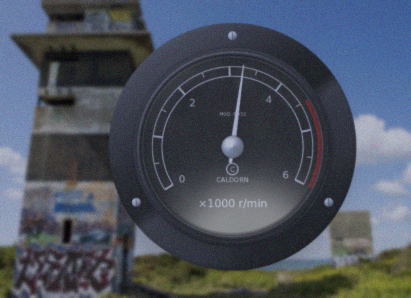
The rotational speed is 3250; rpm
